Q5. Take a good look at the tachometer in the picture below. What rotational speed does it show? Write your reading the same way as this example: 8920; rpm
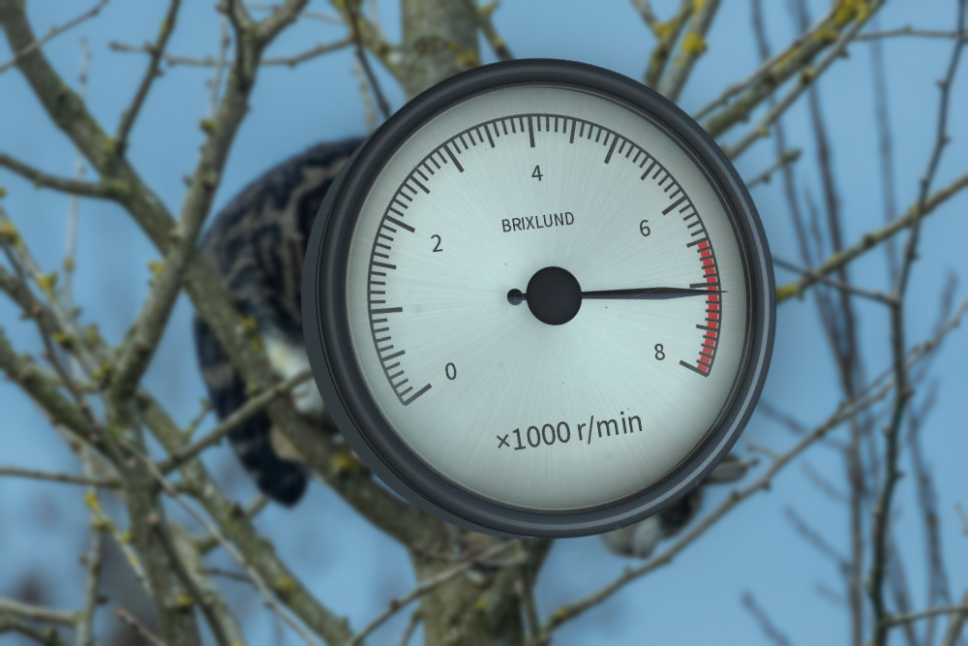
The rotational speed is 7100; rpm
